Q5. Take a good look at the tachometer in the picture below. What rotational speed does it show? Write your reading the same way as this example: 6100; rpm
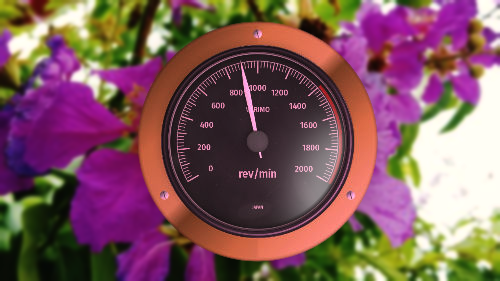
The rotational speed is 900; rpm
